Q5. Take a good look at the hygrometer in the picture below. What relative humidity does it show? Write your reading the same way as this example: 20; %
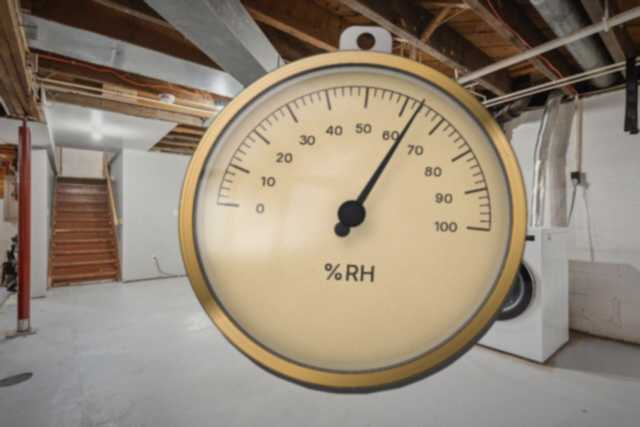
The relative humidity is 64; %
